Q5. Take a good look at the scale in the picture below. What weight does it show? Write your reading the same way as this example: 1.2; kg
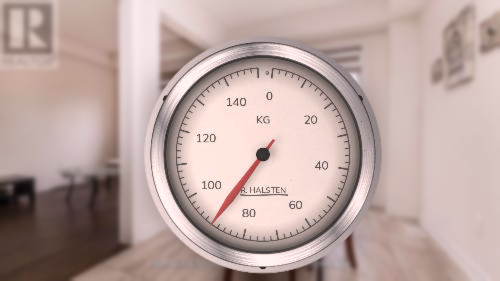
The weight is 90; kg
